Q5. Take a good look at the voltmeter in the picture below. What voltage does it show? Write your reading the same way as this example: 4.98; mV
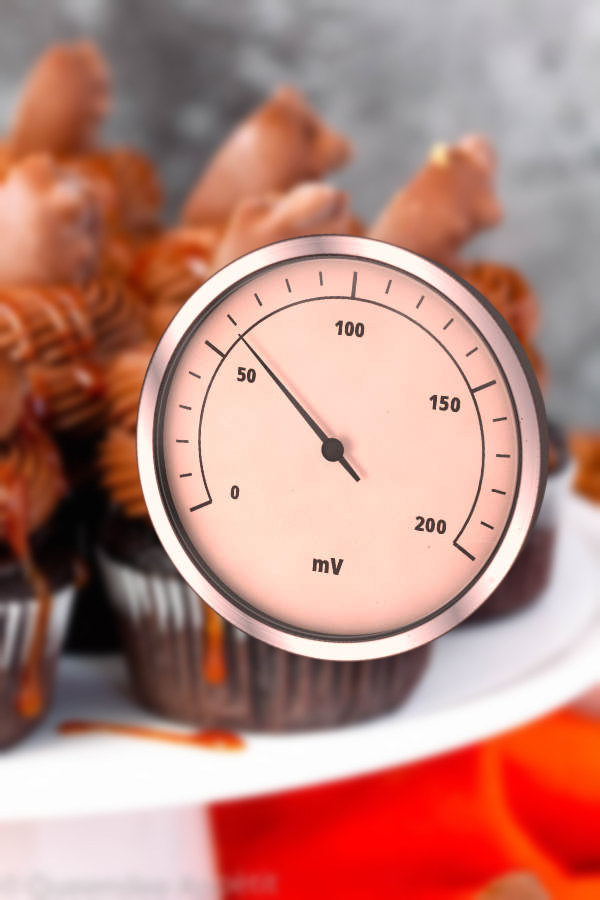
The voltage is 60; mV
